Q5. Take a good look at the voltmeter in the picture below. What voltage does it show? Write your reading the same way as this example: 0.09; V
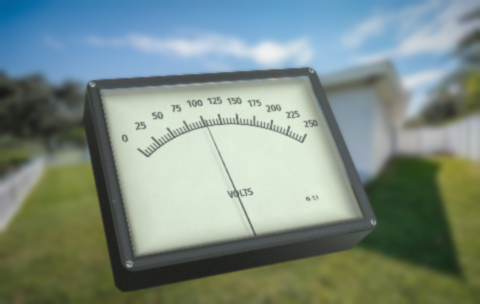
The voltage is 100; V
